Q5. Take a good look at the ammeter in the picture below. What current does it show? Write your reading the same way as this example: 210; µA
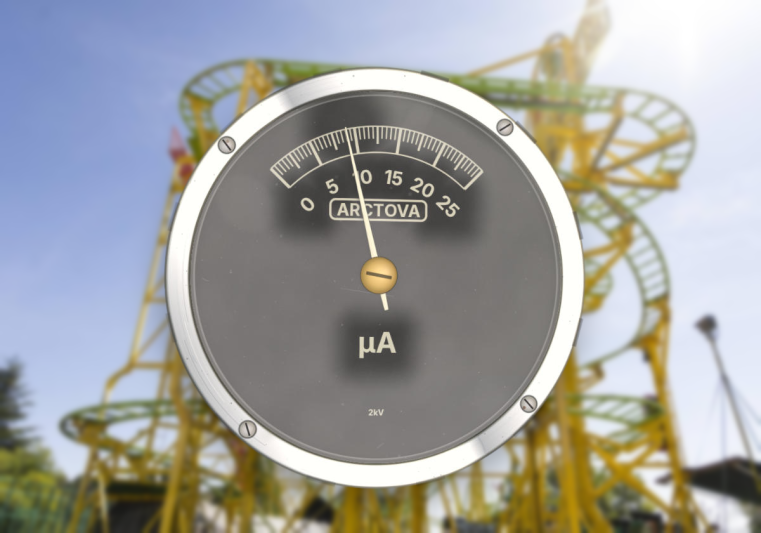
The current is 9; µA
